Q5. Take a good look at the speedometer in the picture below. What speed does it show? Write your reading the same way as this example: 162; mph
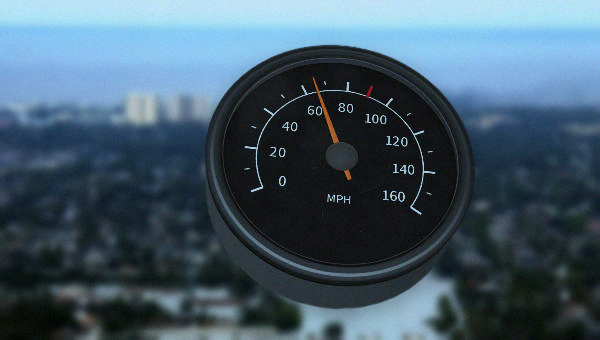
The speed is 65; mph
